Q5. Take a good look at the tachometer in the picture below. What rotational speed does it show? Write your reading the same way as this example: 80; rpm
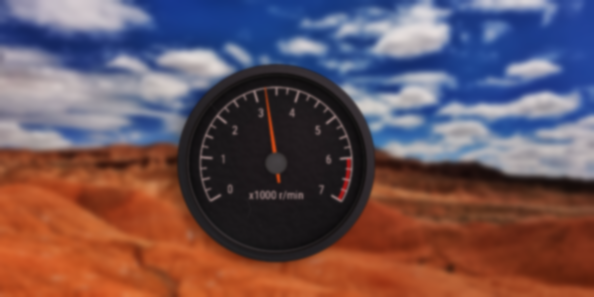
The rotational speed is 3250; rpm
